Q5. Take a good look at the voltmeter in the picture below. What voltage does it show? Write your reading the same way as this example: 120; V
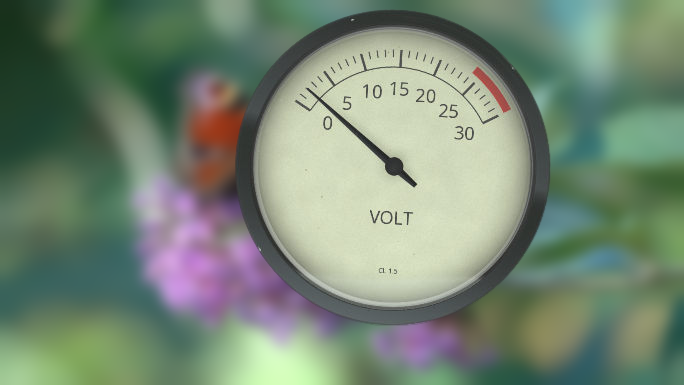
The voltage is 2; V
